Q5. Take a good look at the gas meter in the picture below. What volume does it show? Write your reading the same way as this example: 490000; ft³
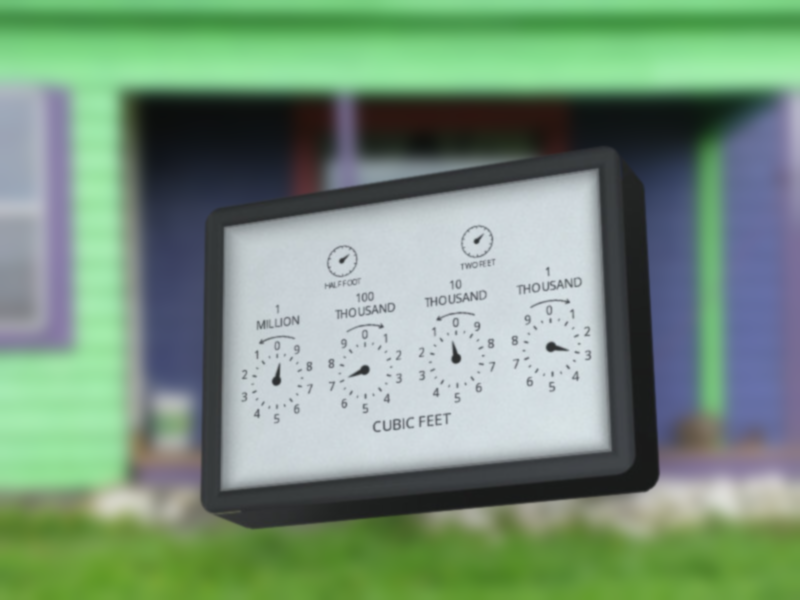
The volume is 970300; ft³
